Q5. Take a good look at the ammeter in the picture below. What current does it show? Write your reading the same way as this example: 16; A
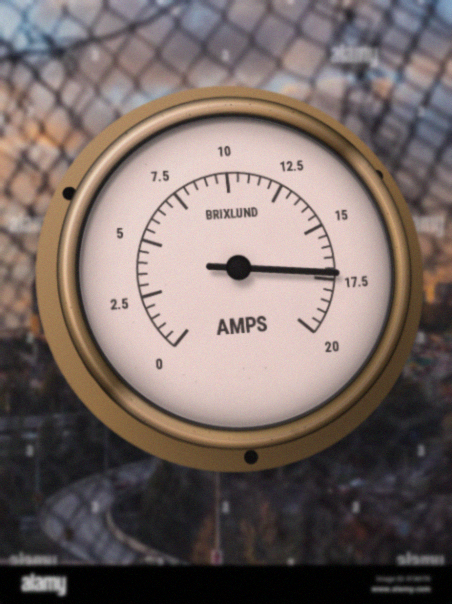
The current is 17.25; A
